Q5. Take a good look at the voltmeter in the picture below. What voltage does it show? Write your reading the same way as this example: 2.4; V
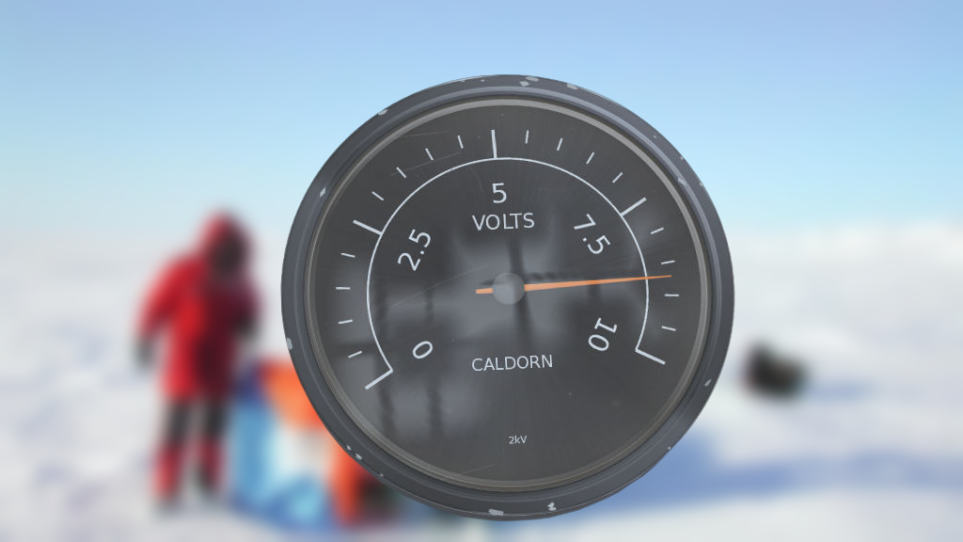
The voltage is 8.75; V
